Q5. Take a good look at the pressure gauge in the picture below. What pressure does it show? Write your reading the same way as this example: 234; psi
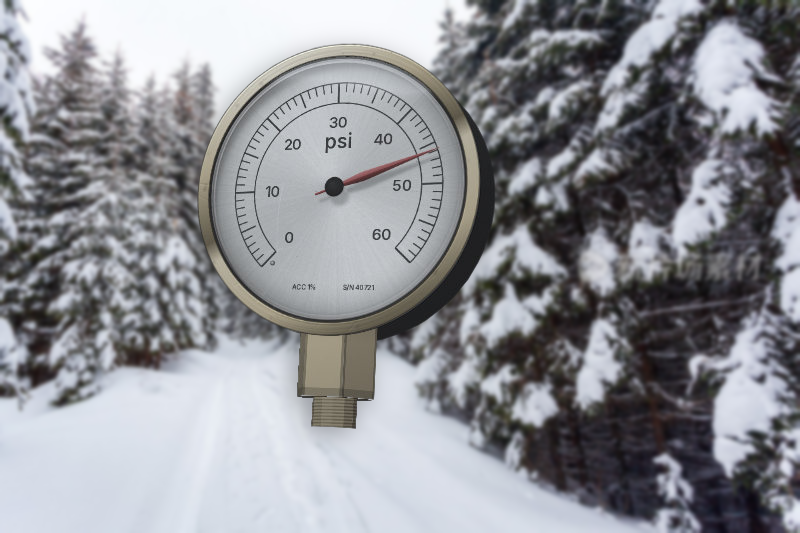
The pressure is 46; psi
